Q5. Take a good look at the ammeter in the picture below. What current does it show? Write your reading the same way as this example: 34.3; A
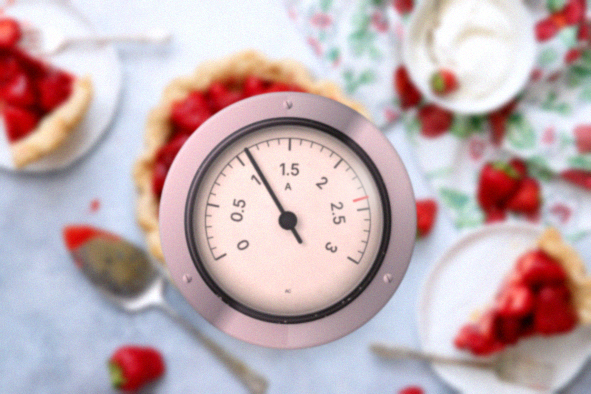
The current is 1.1; A
